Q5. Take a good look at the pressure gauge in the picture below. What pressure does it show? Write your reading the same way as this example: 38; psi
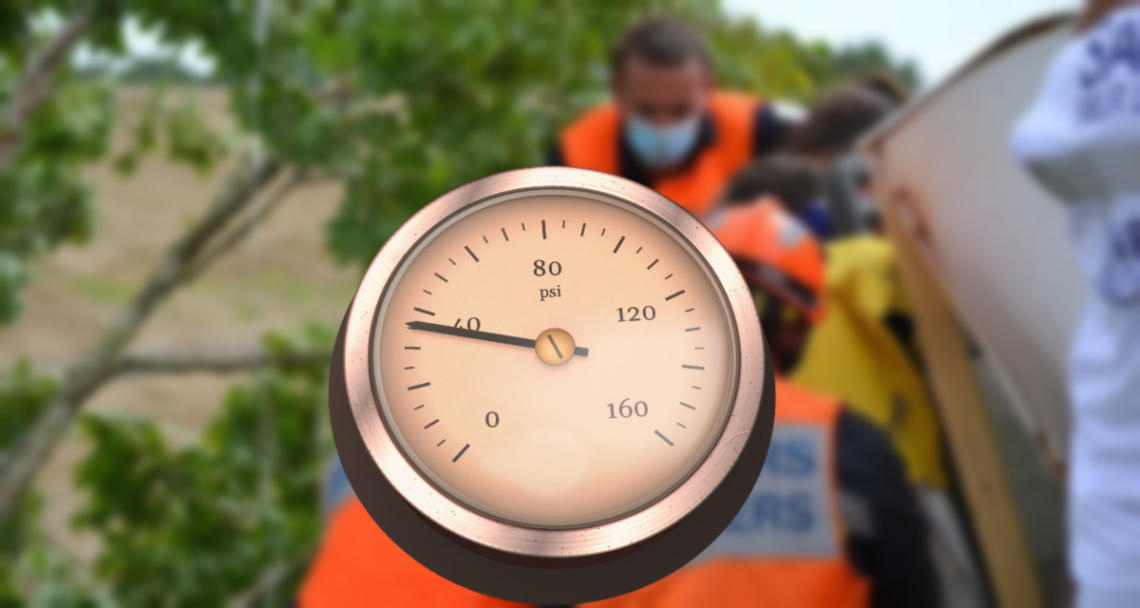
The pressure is 35; psi
